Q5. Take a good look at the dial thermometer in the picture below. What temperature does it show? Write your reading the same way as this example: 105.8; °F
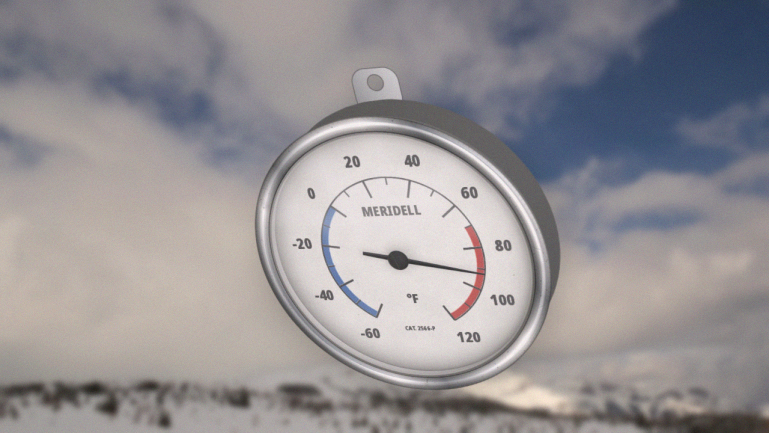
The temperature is 90; °F
